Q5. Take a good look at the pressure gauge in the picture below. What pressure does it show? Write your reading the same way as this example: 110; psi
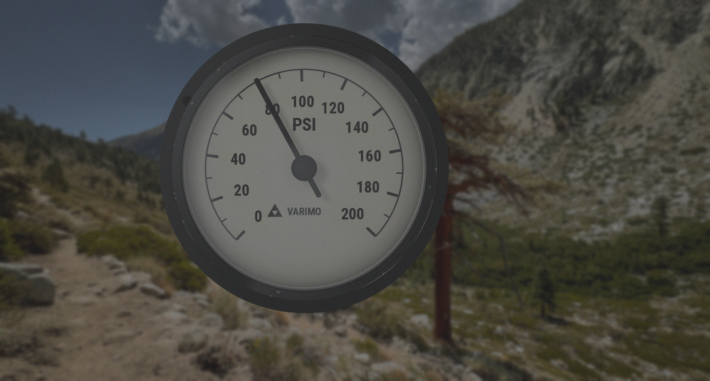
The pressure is 80; psi
